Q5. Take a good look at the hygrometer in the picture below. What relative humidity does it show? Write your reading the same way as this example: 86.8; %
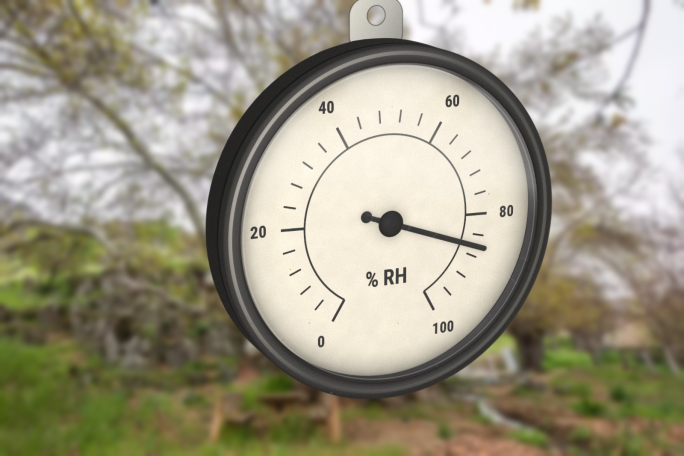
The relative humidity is 86; %
